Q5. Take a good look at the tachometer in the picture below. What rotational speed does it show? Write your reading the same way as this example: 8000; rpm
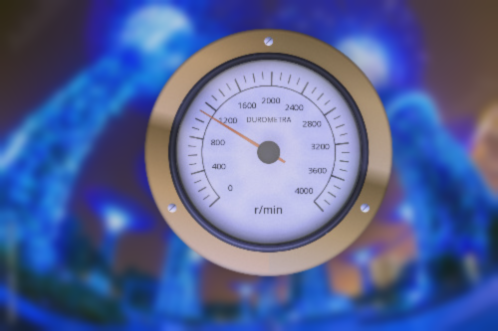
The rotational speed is 1100; rpm
